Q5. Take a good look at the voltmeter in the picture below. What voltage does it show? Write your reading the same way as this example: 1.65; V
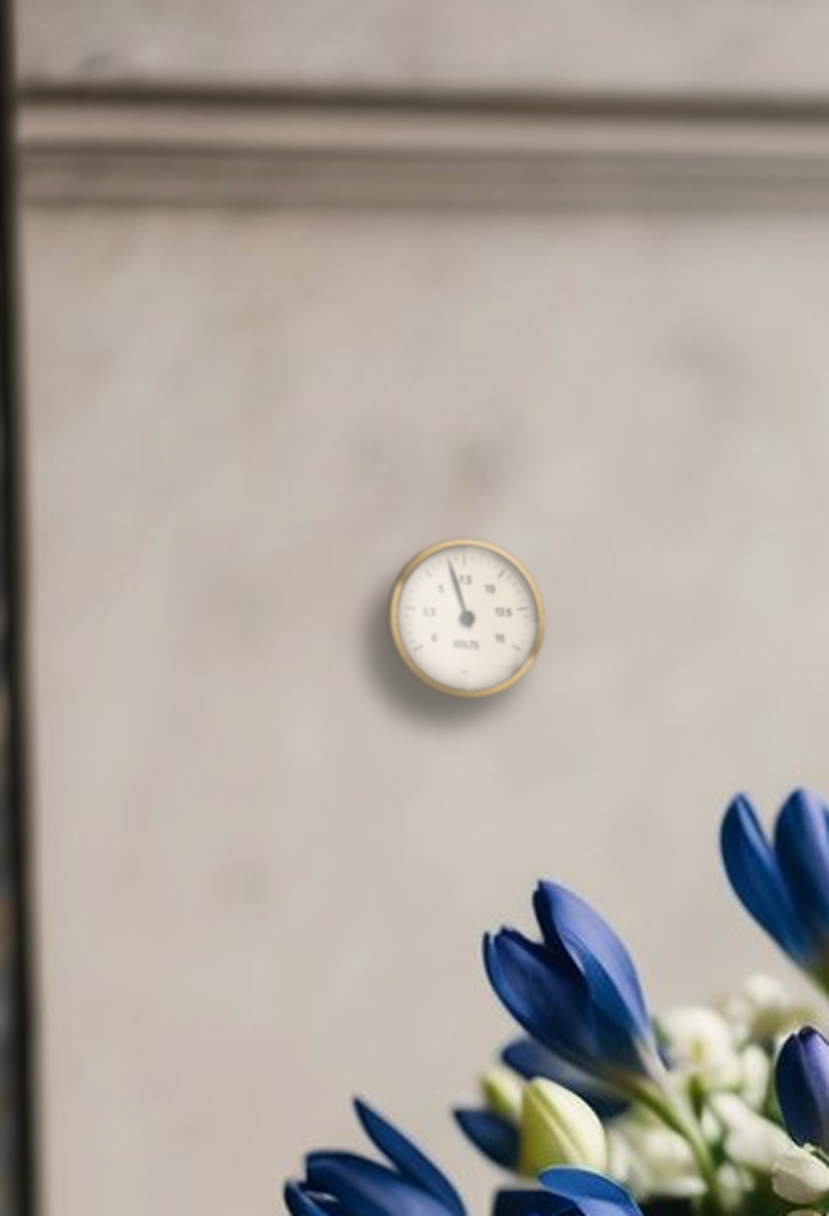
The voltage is 6.5; V
